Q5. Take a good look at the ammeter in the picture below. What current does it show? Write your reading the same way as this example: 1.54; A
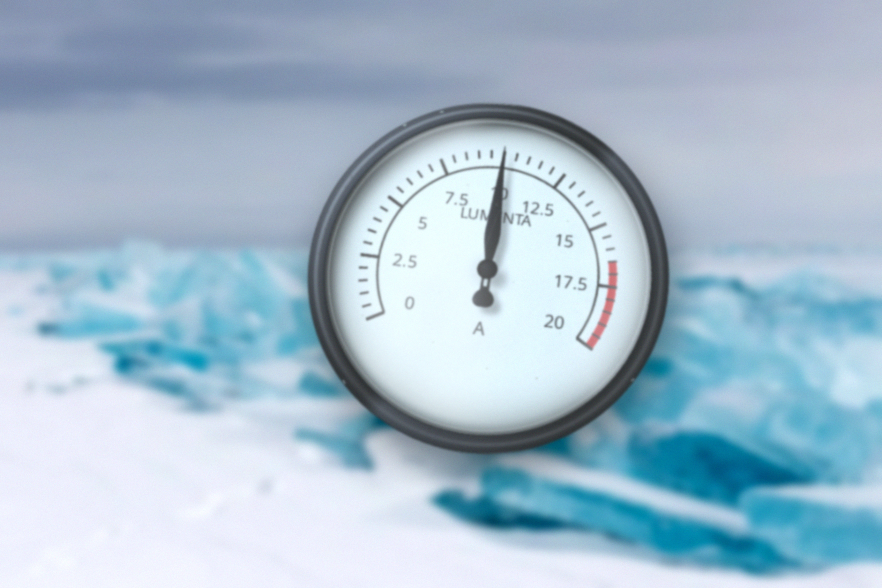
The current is 10; A
